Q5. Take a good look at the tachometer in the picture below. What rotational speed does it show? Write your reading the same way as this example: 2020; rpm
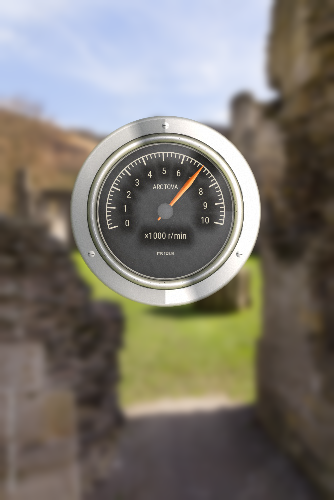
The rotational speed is 7000; rpm
